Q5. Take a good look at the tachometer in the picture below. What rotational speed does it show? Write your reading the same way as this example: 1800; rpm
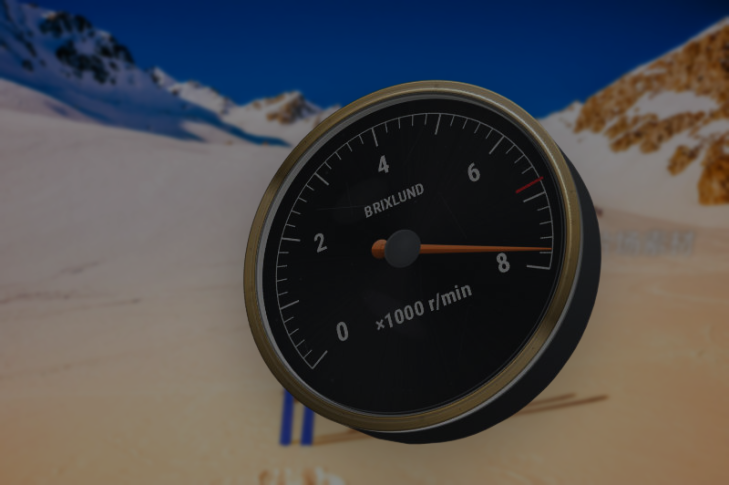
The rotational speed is 7800; rpm
